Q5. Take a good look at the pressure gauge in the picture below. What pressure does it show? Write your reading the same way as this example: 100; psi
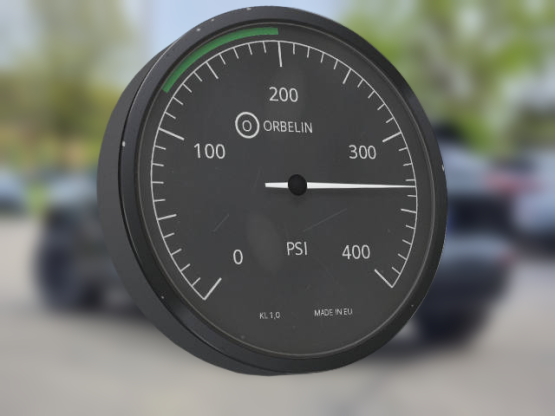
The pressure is 335; psi
